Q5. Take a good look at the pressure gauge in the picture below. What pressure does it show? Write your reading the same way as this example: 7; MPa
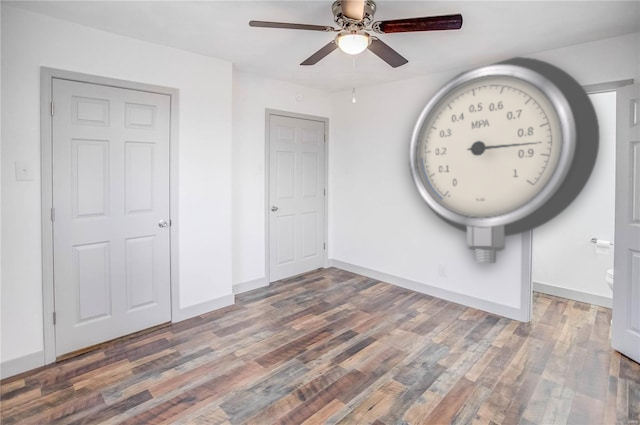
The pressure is 0.86; MPa
